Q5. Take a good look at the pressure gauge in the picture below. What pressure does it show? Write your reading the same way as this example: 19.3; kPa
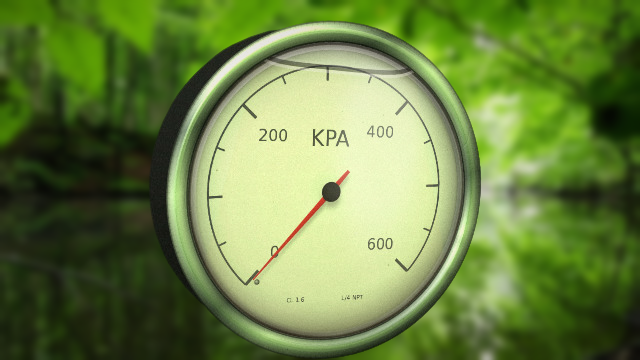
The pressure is 0; kPa
